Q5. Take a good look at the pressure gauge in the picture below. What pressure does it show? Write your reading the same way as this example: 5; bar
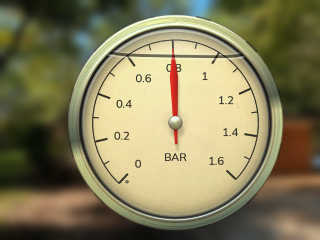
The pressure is 0.8; bar
